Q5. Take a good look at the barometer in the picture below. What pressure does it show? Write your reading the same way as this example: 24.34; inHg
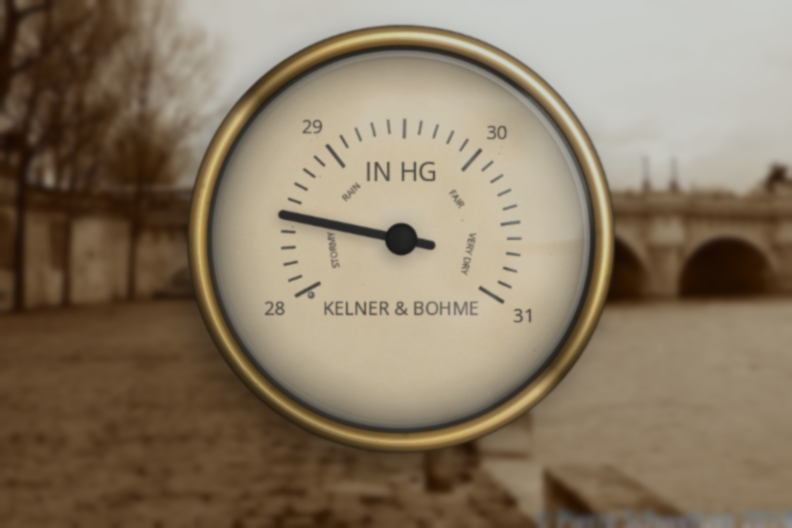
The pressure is 28.5; inHg
